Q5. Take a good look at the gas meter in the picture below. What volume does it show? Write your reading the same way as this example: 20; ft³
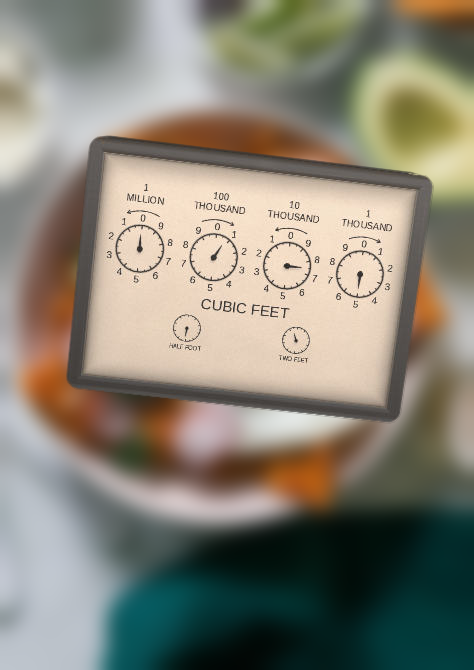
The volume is 7500; ft³
